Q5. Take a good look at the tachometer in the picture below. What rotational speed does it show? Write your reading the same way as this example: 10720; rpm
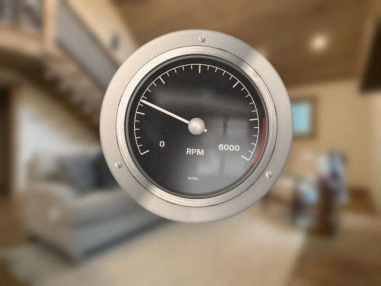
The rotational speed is 1300; rpm
